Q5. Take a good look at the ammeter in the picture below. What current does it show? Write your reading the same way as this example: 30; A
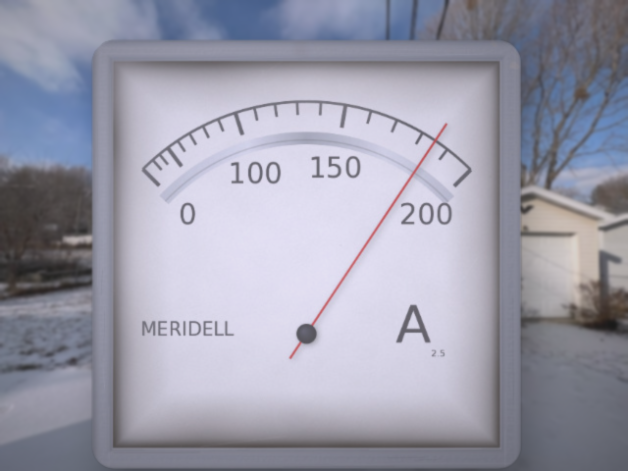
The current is 185; A
